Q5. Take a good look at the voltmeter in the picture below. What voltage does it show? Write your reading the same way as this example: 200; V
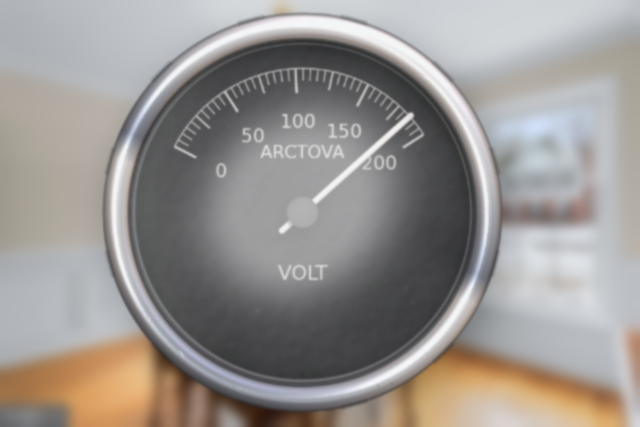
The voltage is 185; V
